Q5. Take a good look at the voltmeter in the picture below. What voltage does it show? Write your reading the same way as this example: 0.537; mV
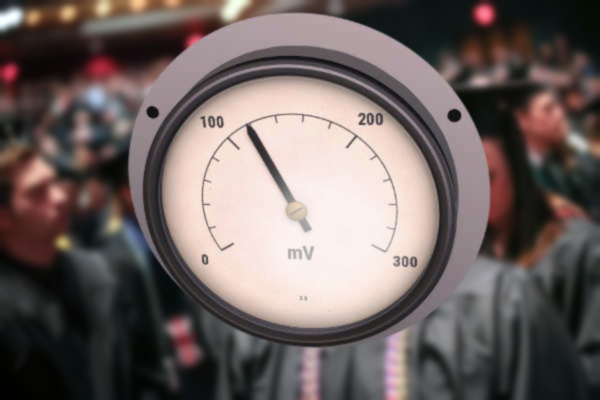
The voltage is 120; mV
